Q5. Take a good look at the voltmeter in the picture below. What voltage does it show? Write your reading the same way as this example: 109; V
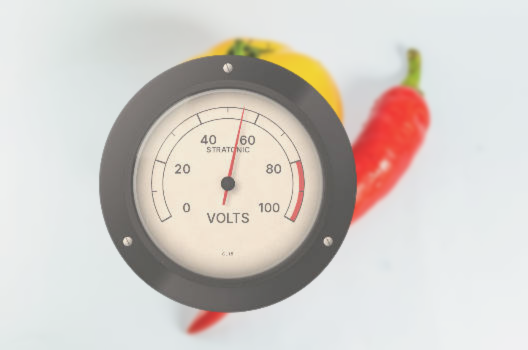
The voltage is 55; V
